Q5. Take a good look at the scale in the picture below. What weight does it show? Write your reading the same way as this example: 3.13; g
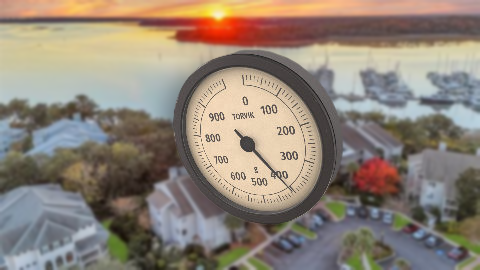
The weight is 400; g
